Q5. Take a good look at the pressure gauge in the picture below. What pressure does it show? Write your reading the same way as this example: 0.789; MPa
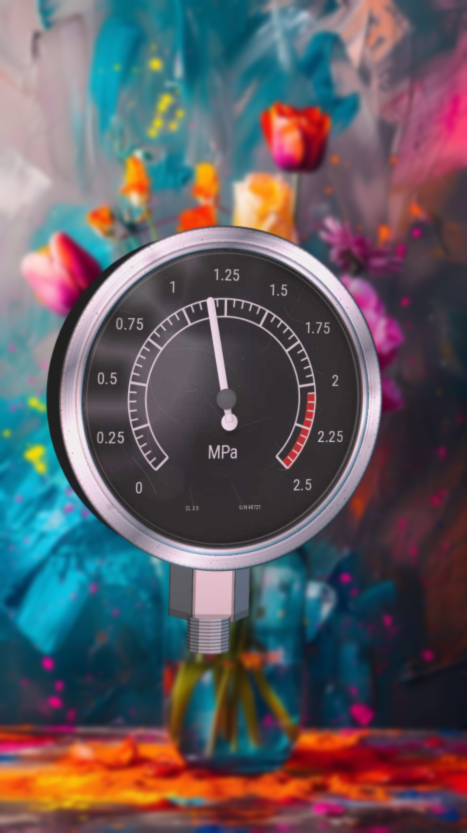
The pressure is 1.15; MPa
